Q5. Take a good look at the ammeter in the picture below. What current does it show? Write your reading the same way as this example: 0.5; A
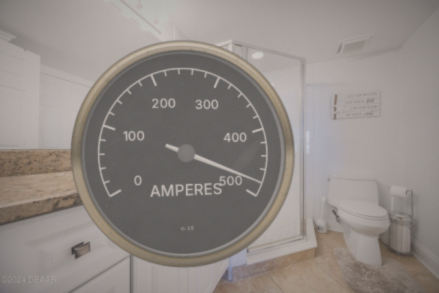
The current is 480; A
